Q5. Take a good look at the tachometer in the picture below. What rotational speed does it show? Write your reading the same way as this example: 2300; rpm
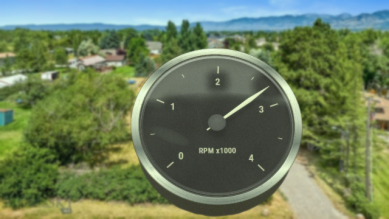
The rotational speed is 2750; rpm
